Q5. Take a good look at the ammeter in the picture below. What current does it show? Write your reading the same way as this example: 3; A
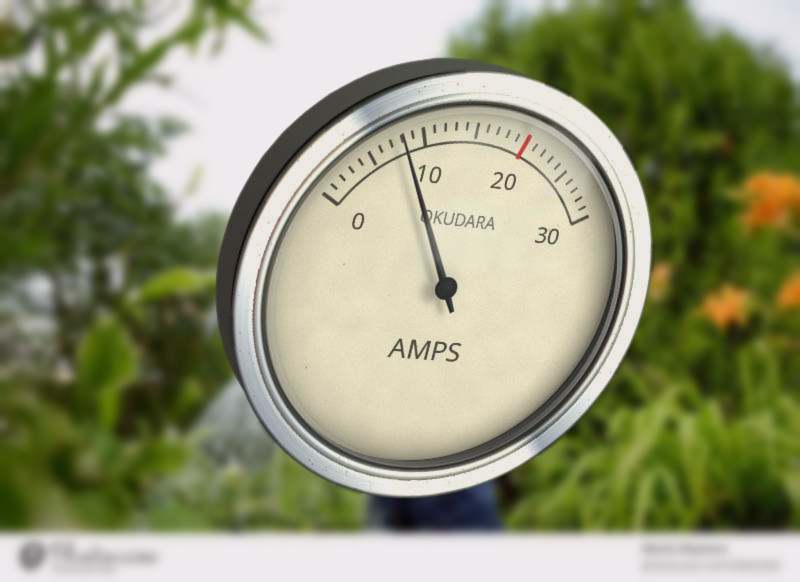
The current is 8; A
